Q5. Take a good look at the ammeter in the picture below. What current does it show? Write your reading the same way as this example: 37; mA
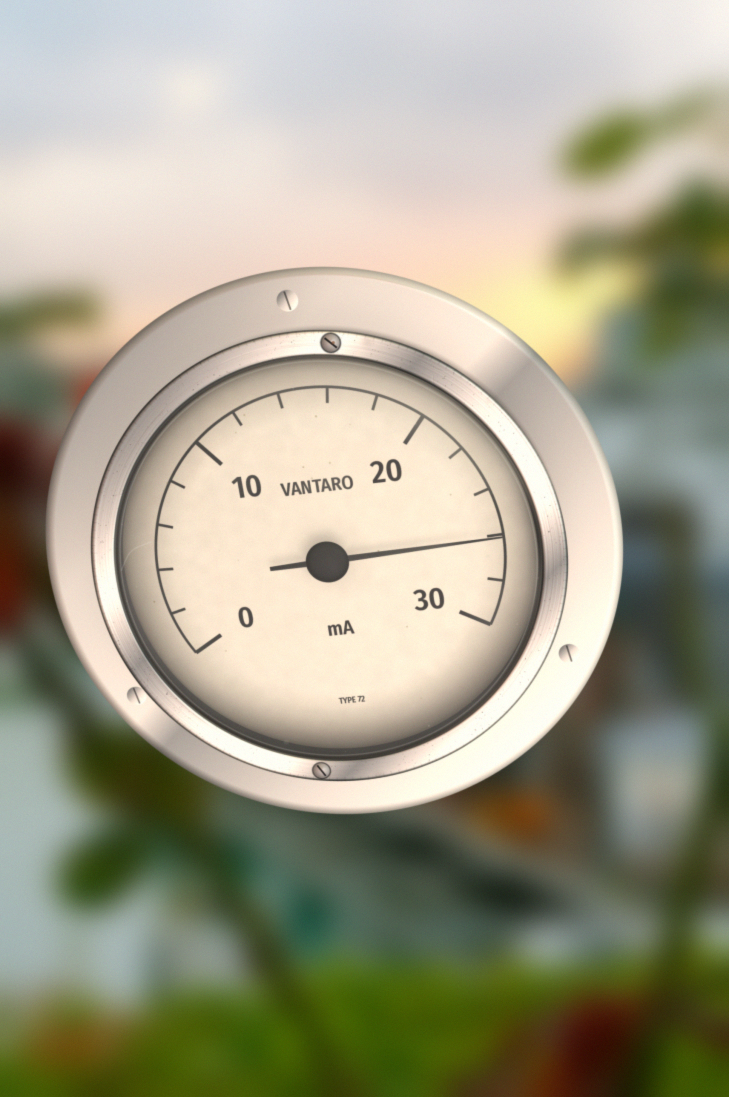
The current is 26; mA
